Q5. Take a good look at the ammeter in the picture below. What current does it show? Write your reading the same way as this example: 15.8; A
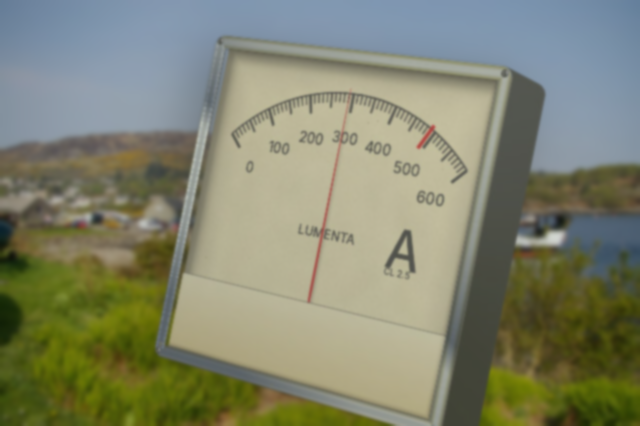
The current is 300; A
